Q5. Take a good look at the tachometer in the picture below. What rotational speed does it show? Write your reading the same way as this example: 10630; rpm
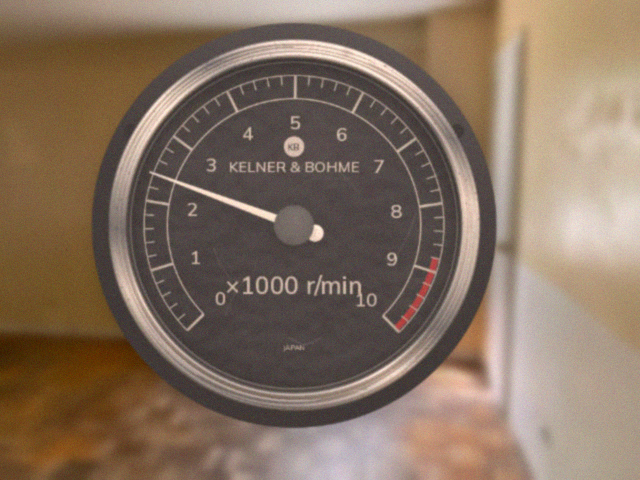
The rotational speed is 2400; rpm
